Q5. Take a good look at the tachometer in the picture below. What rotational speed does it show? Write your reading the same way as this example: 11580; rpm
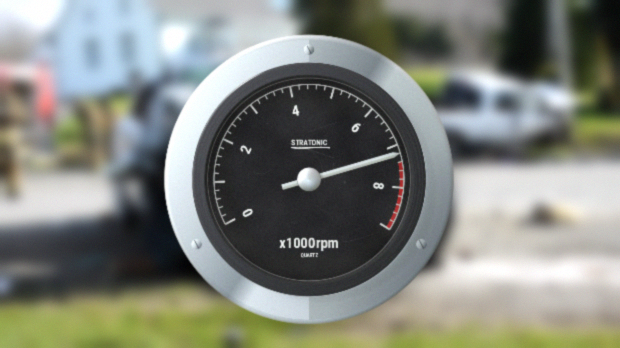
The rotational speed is 7200; rpm
